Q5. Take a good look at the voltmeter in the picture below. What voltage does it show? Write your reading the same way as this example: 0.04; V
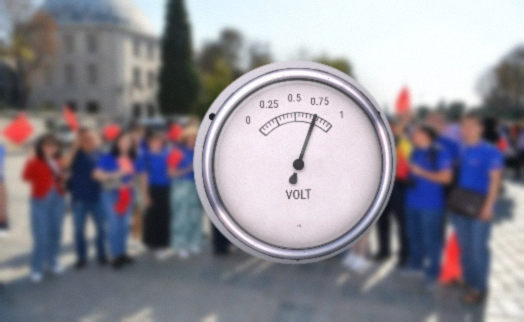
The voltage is 0.75; V
